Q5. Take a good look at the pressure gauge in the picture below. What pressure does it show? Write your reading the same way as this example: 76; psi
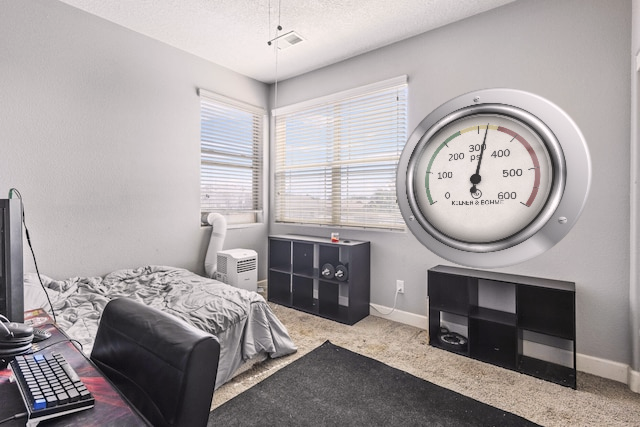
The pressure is 325; psi
